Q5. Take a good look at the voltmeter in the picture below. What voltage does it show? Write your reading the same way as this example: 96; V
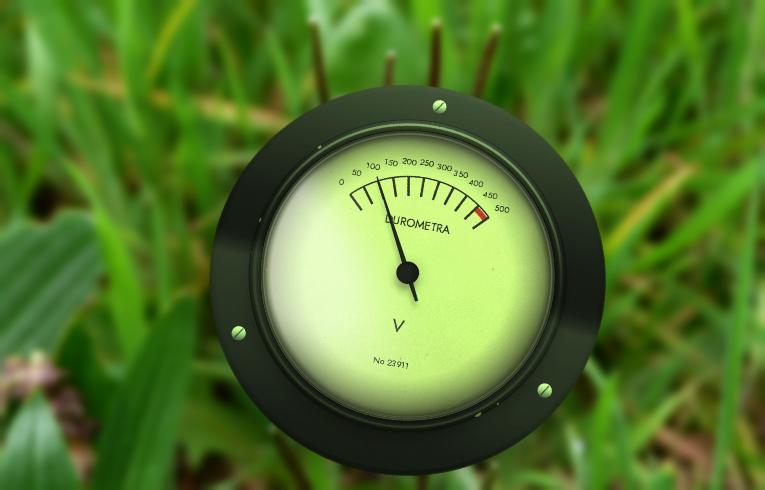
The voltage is 100; V
